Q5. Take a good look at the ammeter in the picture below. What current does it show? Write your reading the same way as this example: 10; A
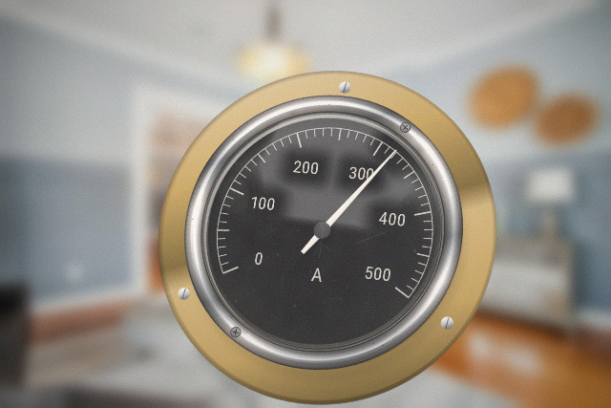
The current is 320; A
